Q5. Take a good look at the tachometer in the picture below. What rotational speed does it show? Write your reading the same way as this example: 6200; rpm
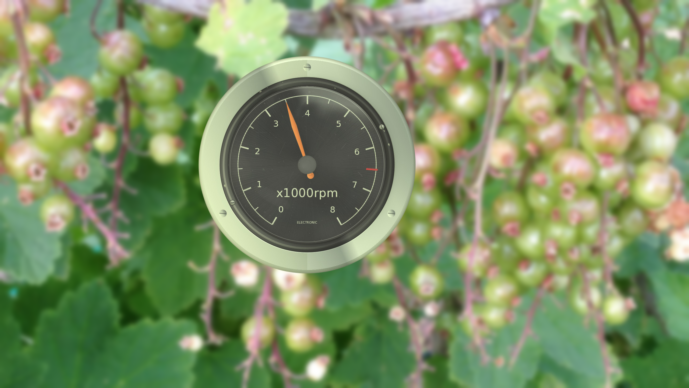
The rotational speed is 3500; rpm
